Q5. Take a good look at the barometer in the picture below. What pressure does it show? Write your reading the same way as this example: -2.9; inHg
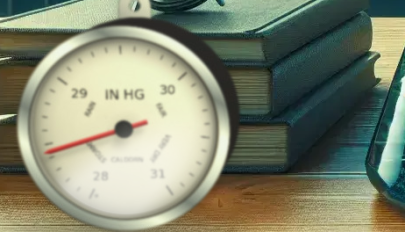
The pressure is 28.45; inHg
